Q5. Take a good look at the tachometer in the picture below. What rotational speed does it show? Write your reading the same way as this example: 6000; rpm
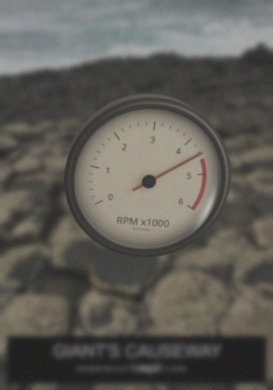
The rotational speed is 4400; rpm
